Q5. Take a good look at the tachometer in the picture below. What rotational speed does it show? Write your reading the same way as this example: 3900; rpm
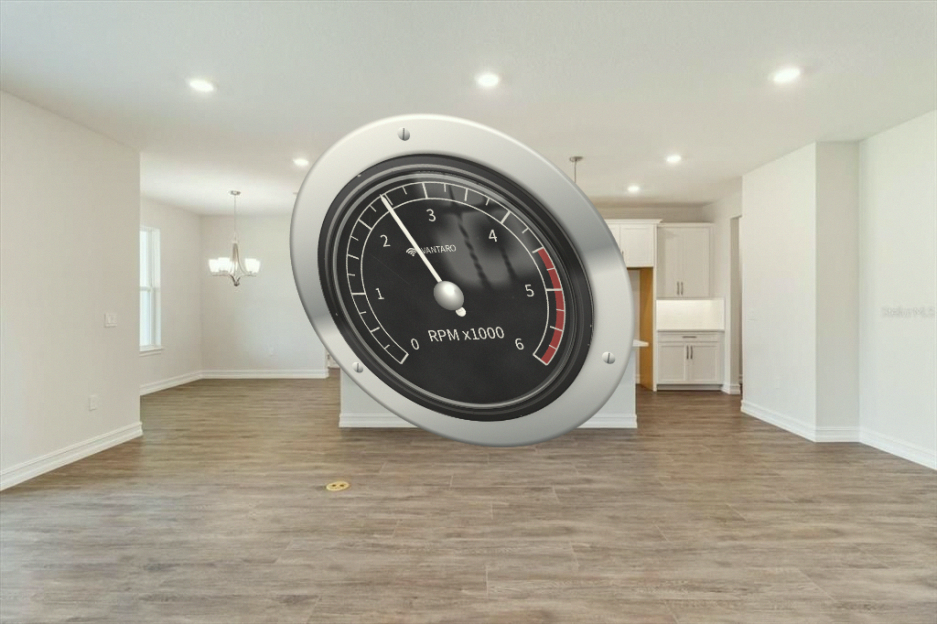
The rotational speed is 2500; rpm
